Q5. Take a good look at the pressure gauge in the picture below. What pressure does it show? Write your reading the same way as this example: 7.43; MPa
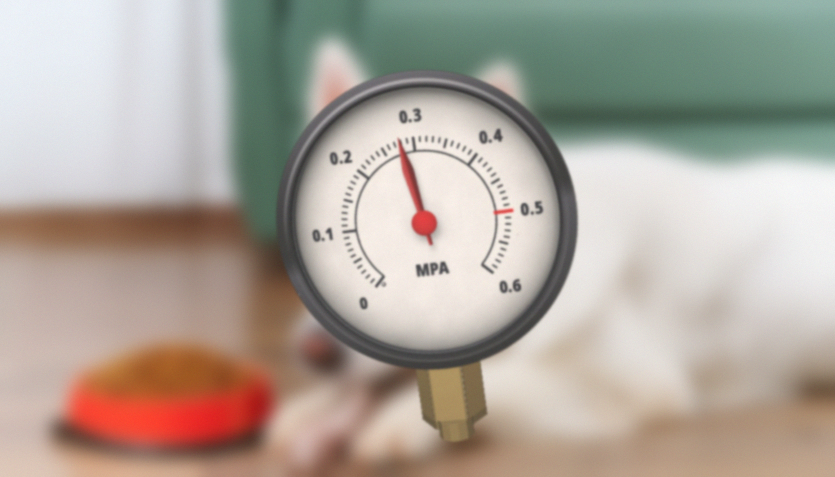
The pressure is 0.28; MPa
